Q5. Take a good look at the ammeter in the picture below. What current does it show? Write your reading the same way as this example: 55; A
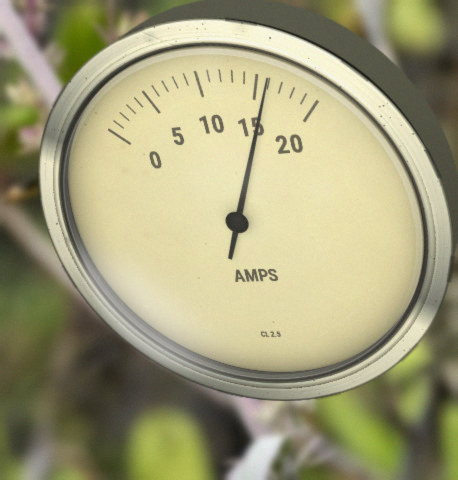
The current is 16; A
